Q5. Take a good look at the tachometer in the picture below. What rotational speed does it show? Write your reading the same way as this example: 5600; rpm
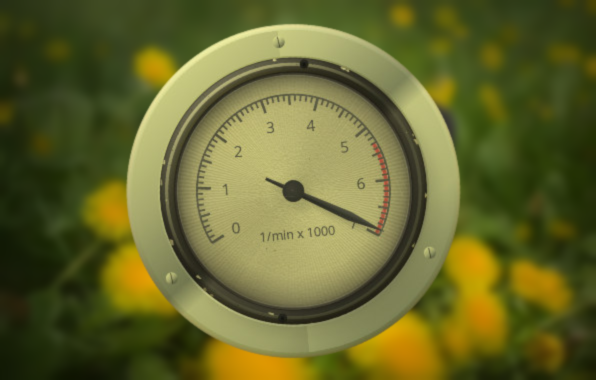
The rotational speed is 6900; rpm
